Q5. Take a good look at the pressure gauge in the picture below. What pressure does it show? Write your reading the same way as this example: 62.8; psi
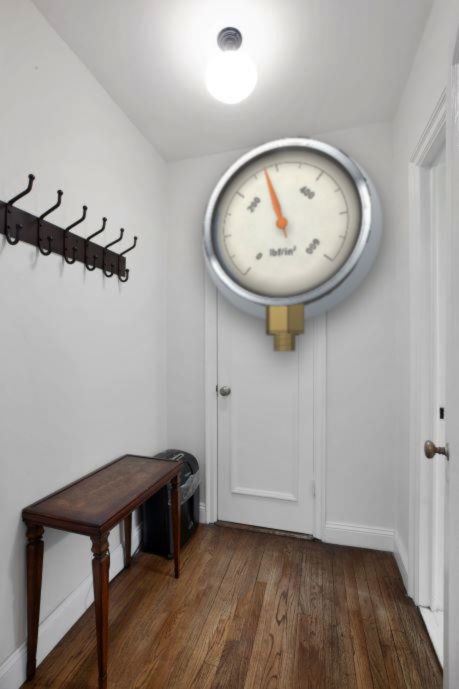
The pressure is 275; psi
